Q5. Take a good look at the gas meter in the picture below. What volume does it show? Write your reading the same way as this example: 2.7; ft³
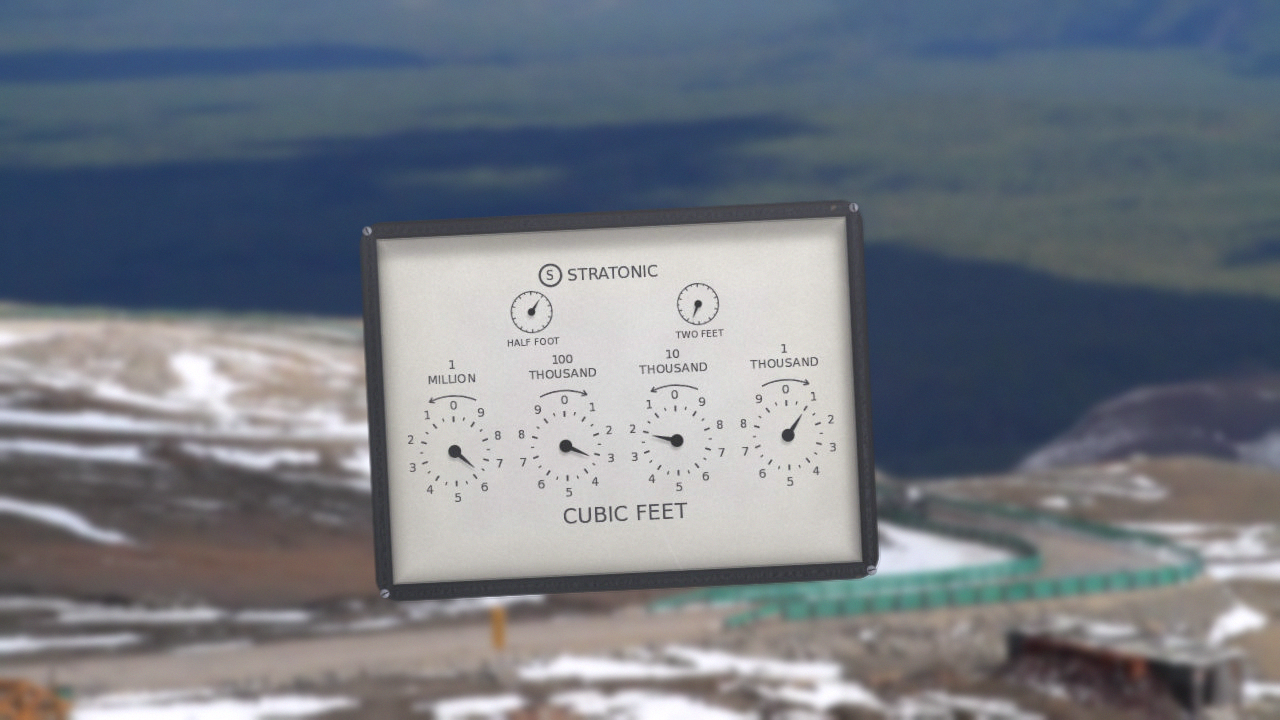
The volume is 632100; ft³
